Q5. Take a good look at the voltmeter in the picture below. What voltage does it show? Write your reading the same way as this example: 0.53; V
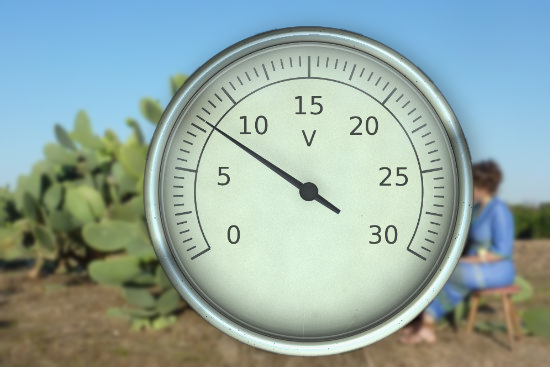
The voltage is 8; V
